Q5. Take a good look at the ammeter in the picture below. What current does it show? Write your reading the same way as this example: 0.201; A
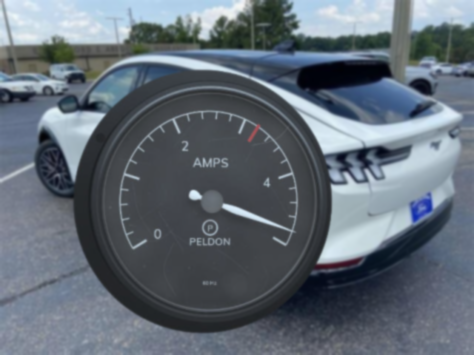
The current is 4.8; A
